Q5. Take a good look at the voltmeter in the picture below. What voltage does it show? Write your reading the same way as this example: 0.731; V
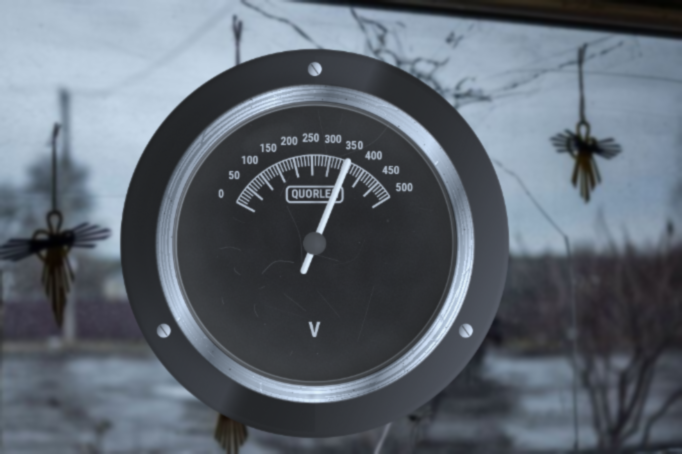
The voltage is 350; V
